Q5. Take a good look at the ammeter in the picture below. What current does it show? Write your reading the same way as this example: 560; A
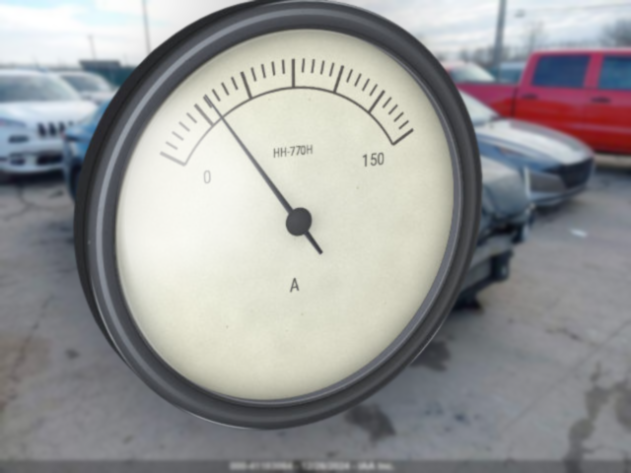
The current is 30; A
